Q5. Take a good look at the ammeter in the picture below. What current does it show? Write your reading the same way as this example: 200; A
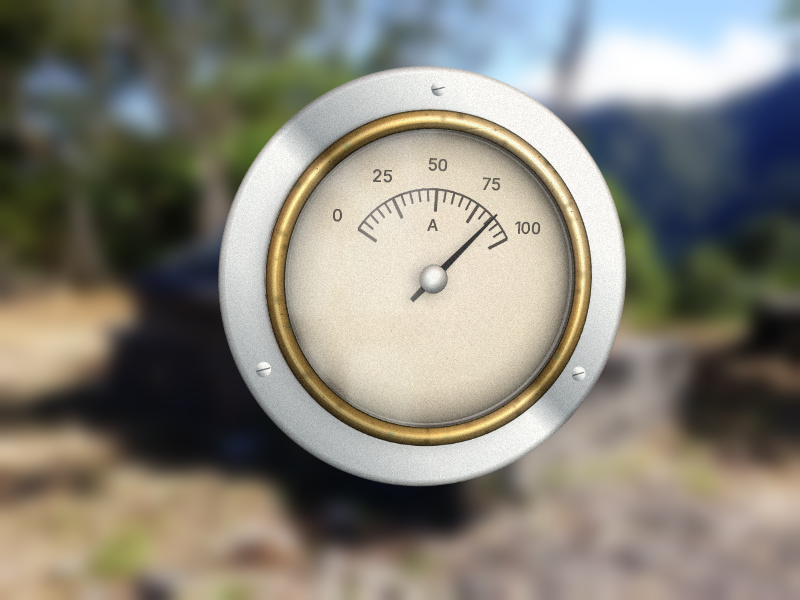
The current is 85; A
